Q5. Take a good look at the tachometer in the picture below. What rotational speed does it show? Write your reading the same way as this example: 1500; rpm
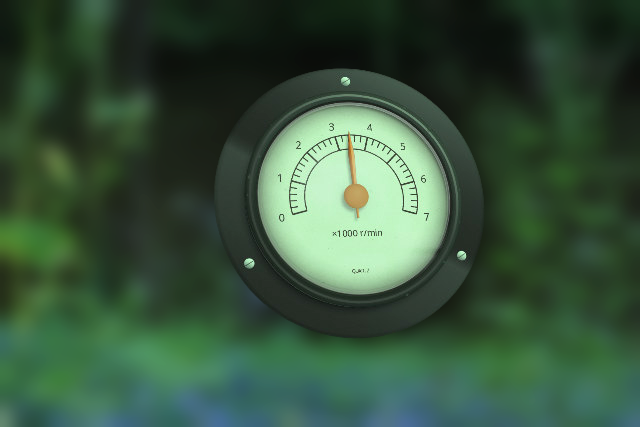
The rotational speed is 3400; rpm
